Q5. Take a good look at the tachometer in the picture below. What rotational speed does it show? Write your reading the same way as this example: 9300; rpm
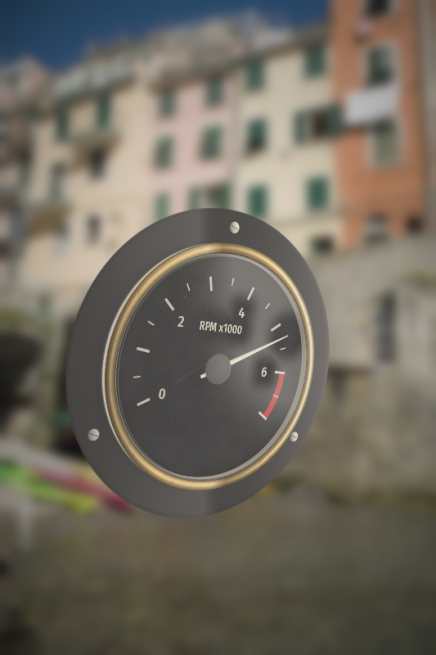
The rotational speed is 5250; rpm
